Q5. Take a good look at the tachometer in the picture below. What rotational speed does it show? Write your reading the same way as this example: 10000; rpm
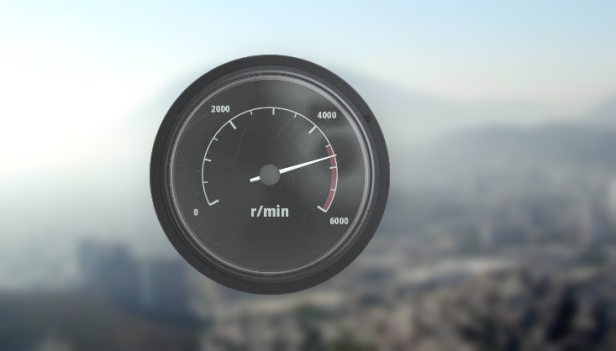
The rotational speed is 4750; rpm
